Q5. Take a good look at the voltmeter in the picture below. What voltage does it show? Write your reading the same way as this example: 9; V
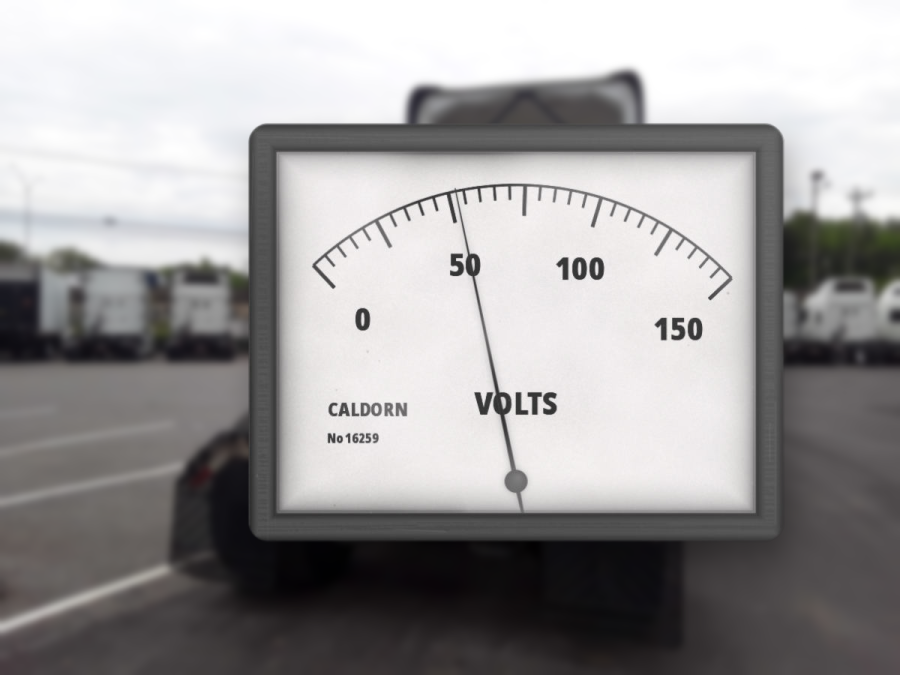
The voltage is 52.5; V
